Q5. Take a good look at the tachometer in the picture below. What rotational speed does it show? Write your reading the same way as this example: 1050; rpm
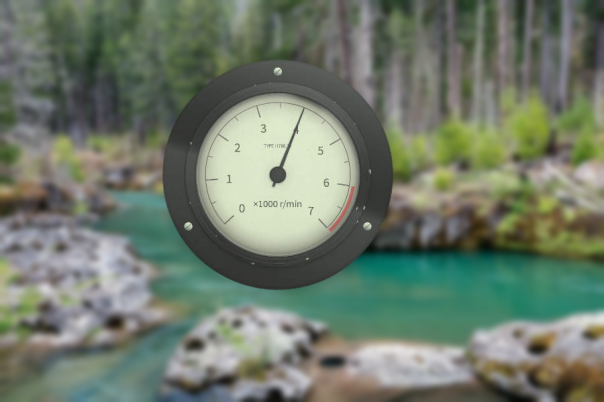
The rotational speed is 4000; rpm
